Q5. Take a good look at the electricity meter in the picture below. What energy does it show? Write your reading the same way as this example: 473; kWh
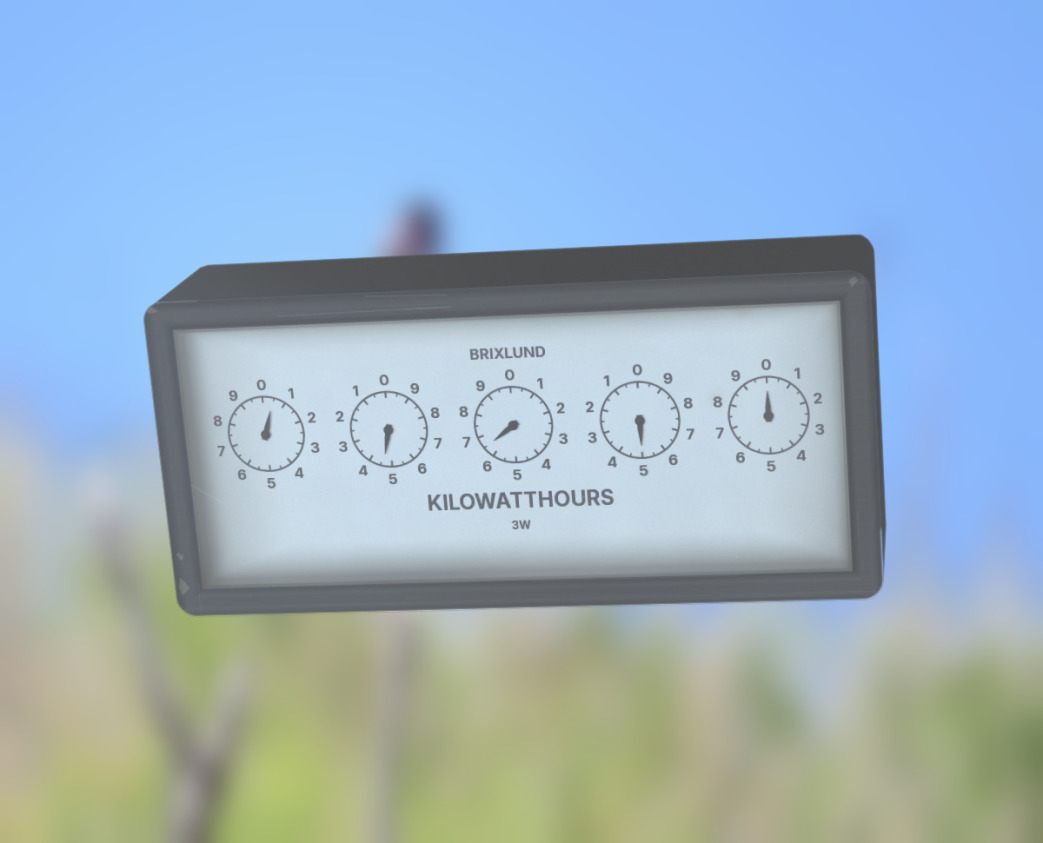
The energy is 4650; kWh
